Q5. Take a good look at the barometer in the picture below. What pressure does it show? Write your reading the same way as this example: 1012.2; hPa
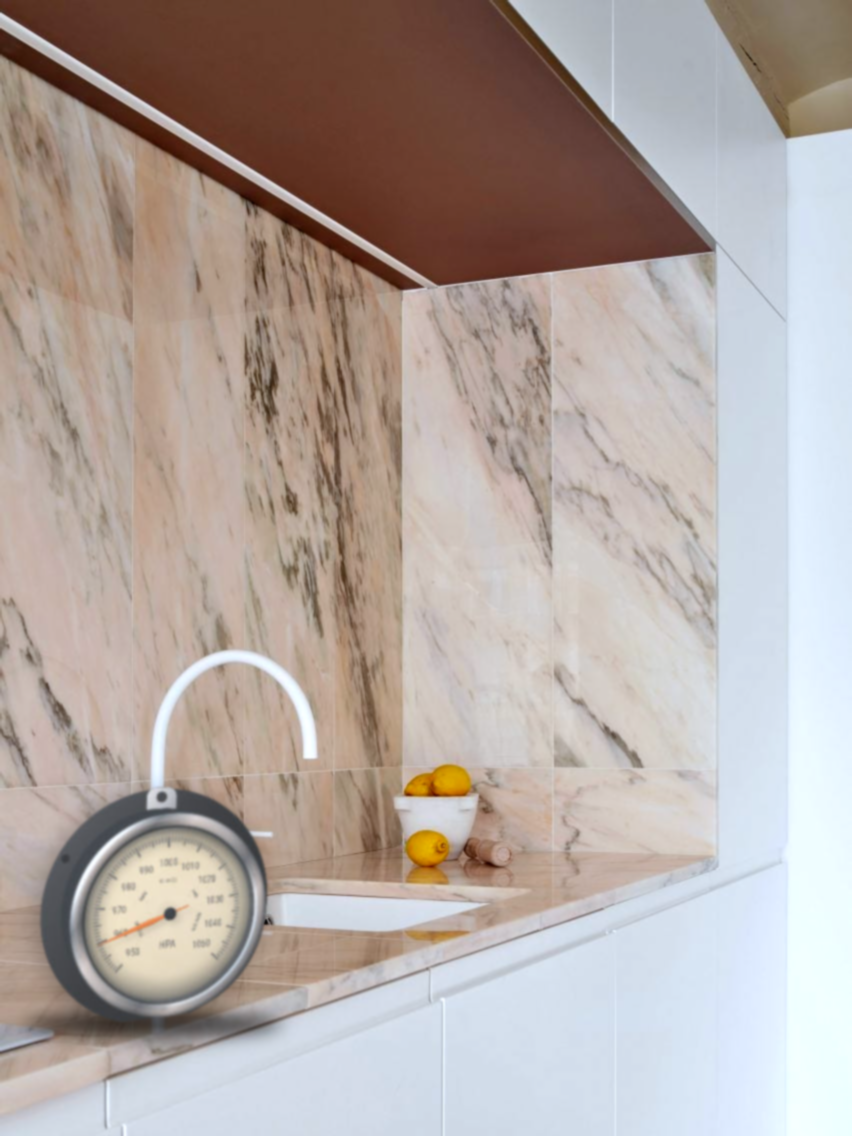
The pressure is 960; hPa
